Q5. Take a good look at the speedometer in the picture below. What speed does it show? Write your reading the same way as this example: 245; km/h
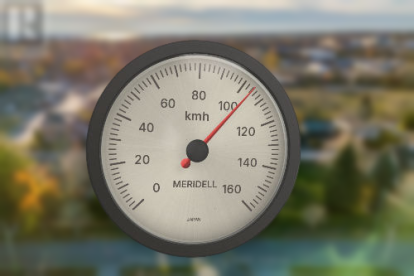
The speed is 104; km/h
